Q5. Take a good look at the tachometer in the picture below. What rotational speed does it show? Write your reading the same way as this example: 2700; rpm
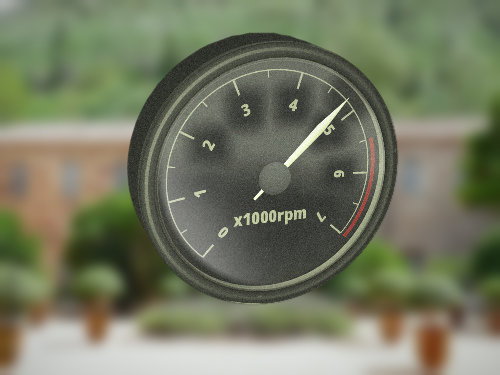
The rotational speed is 4750; rpm
